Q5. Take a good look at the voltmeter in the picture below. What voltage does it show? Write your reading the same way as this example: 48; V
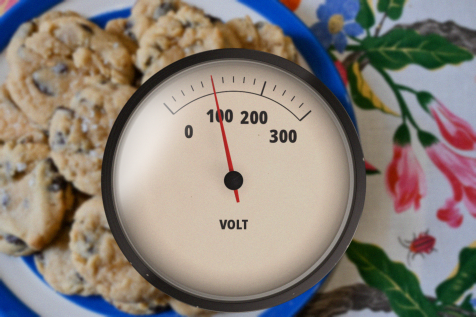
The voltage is 100; V
